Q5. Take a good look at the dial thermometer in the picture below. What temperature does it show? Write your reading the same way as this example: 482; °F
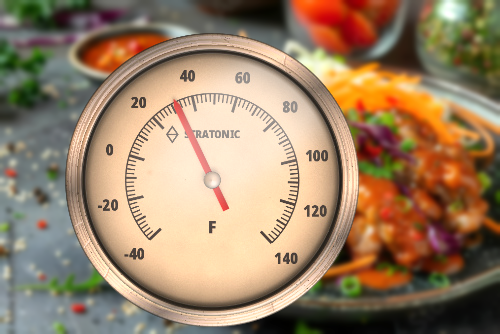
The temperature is 32; °F
